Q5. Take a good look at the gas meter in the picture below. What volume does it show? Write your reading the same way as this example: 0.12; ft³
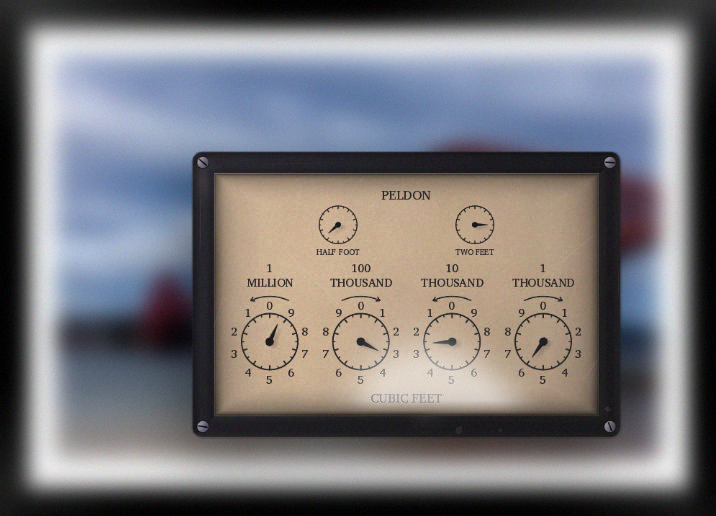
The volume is 932600; ft³
